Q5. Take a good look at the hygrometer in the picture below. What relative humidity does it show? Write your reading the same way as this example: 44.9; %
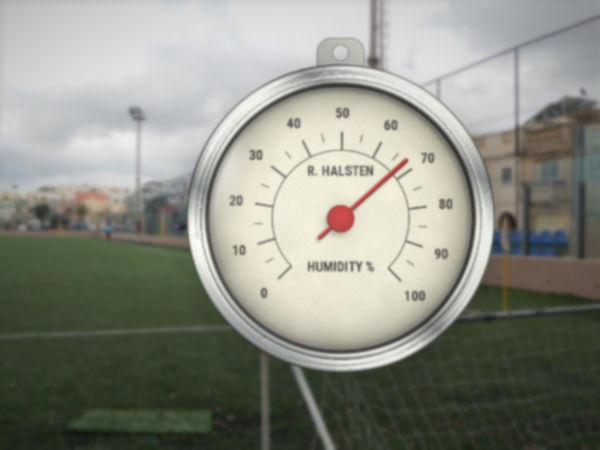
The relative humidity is 67.5; %
